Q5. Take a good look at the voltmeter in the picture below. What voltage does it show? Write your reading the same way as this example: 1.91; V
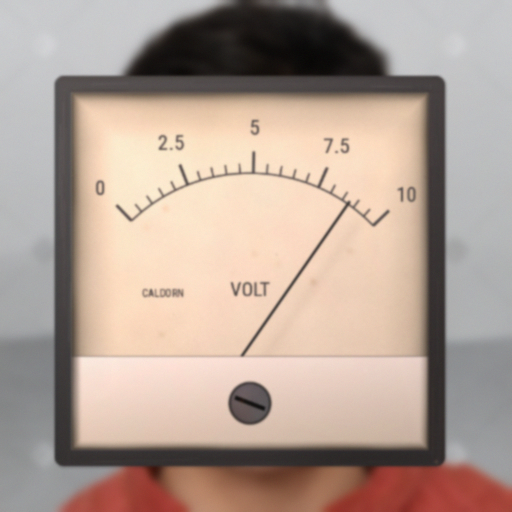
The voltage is 8.75; V
